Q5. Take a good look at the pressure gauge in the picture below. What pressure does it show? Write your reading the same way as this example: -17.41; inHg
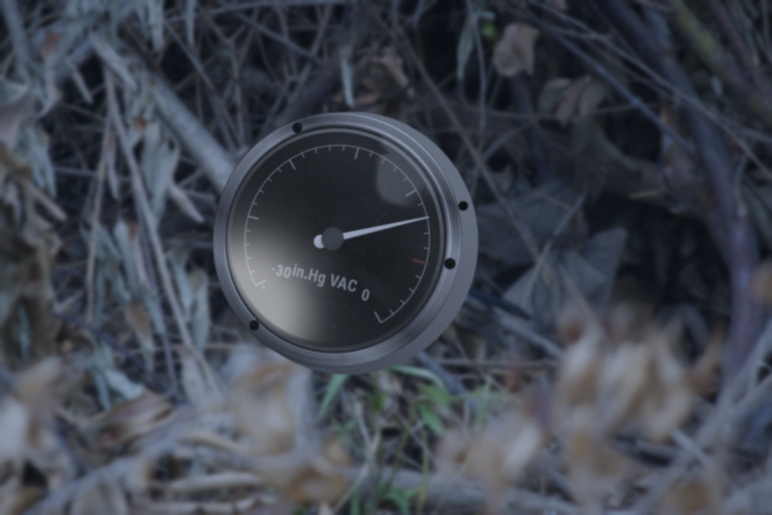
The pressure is -8; inHg
